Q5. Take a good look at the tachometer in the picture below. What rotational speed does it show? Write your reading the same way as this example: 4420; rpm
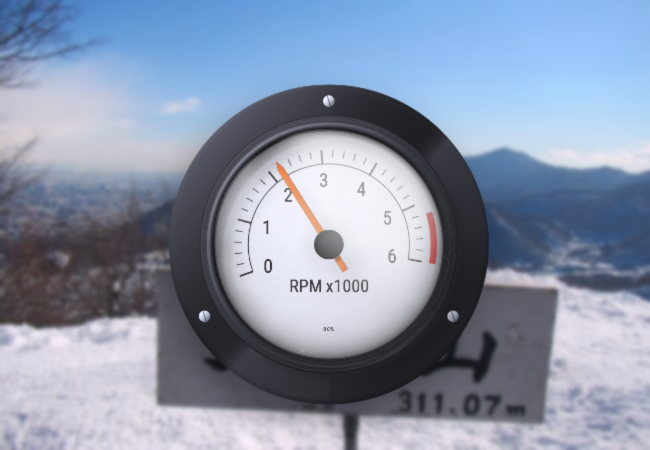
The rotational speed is 2200; rpm
